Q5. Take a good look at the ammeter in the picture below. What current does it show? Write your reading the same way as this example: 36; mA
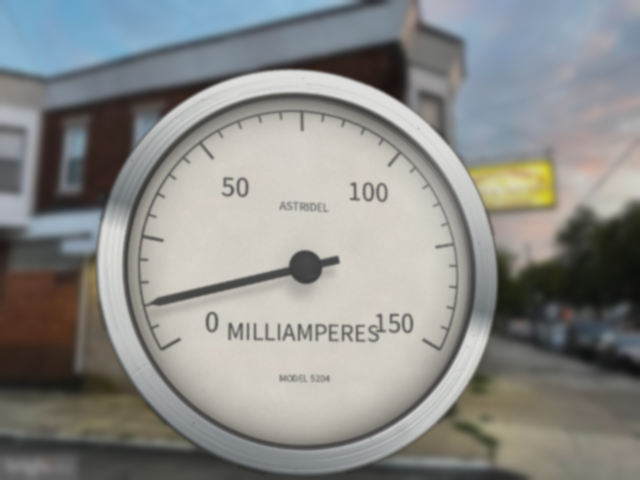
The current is 10; mA
